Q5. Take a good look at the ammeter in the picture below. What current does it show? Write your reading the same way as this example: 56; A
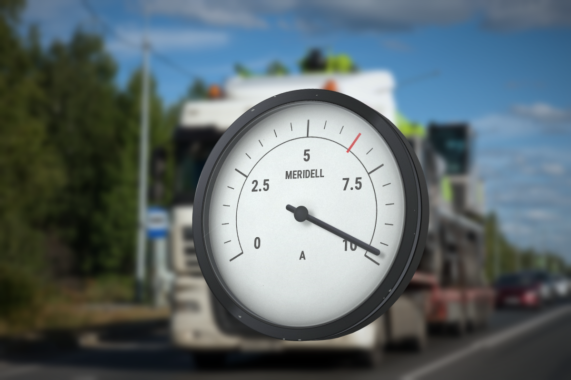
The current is 9.75; A
